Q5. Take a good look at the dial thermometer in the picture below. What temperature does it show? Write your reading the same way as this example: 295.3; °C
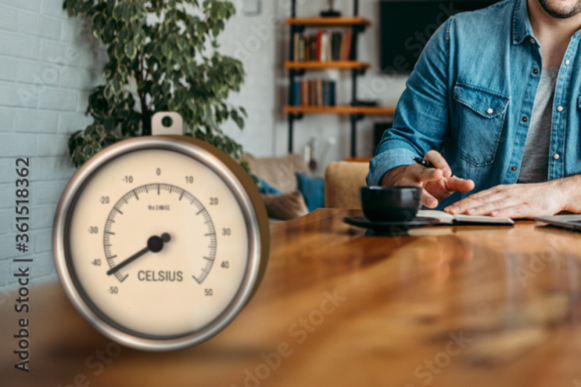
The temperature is -45; °C
